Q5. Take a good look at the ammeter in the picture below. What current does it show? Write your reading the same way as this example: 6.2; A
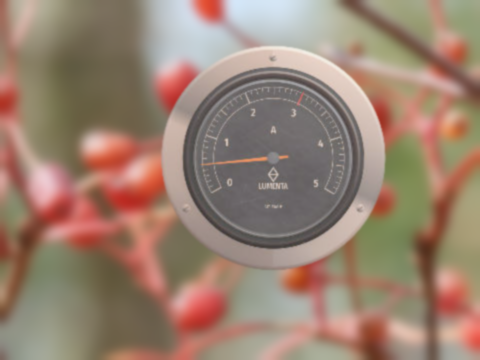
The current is 0.5; A
